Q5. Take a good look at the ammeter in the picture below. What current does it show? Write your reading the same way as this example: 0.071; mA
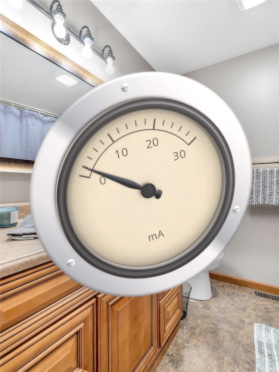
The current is 2; mA
